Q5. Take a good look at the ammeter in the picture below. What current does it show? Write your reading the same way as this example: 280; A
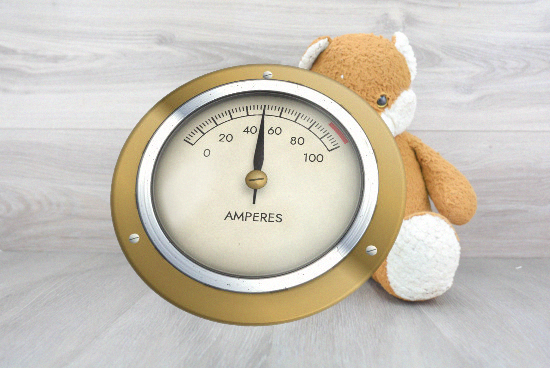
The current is 50; A
